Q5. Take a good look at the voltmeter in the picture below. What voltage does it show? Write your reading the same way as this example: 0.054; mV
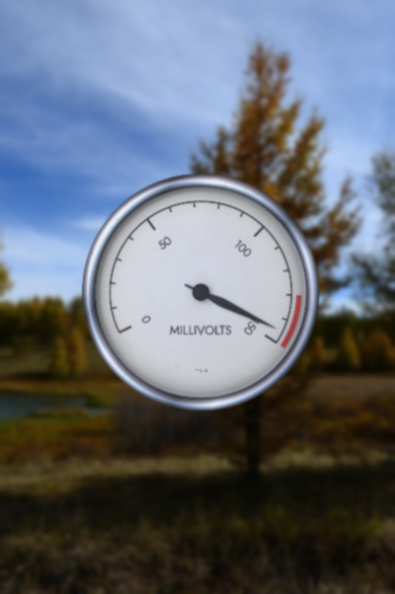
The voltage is 145; mV
